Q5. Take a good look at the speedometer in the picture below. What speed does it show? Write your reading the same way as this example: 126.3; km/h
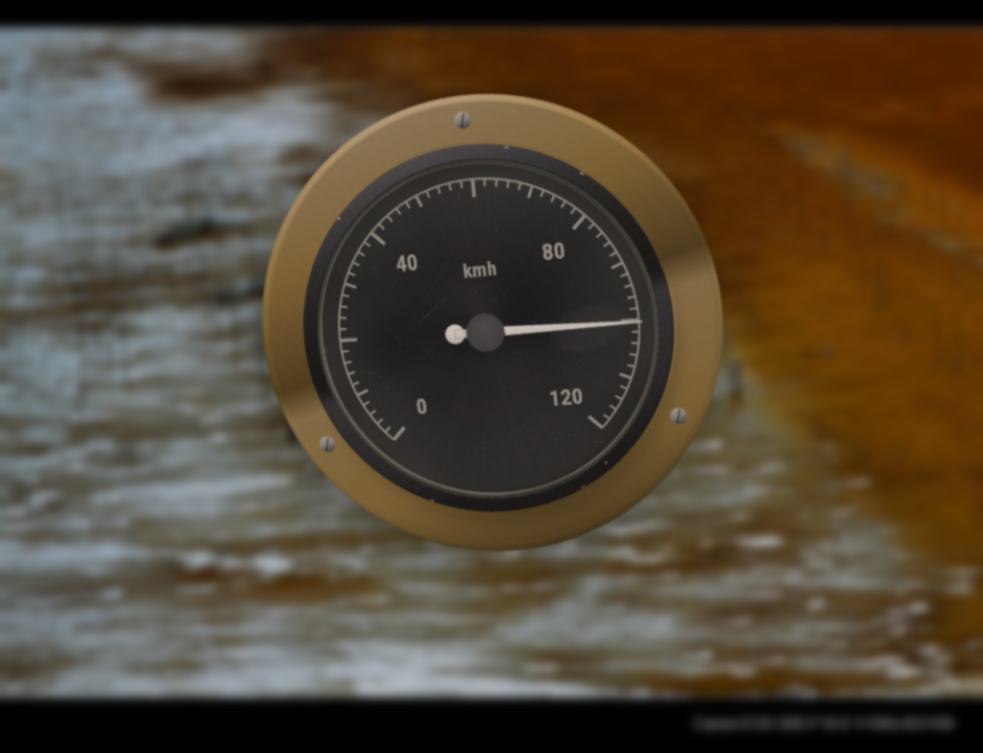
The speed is 100; km/h
